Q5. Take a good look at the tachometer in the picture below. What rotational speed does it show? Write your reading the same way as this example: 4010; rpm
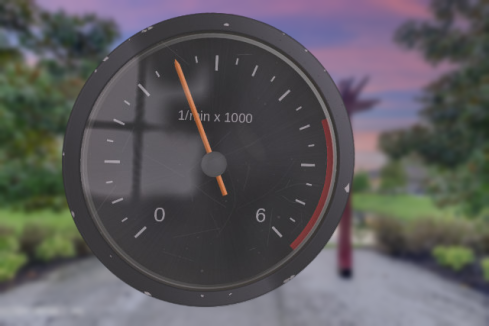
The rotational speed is 2500; rpm
